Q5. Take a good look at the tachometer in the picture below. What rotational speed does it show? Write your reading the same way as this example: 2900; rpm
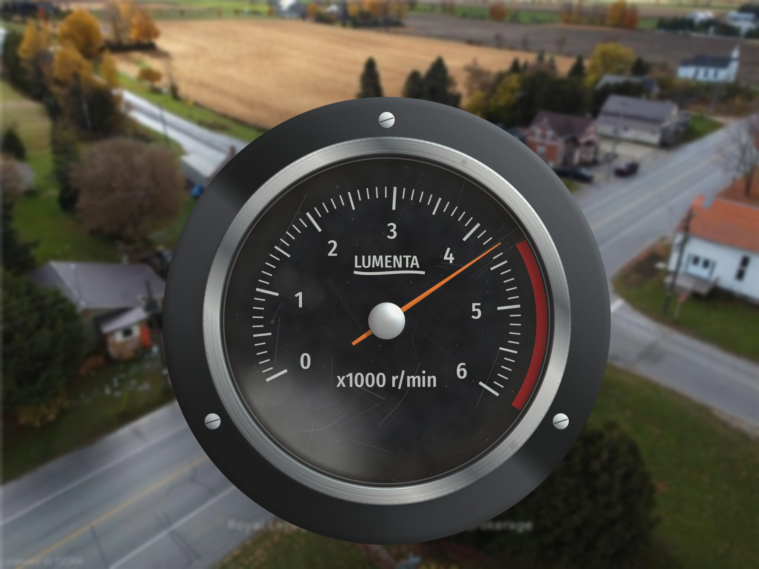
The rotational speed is 4300; rpm
